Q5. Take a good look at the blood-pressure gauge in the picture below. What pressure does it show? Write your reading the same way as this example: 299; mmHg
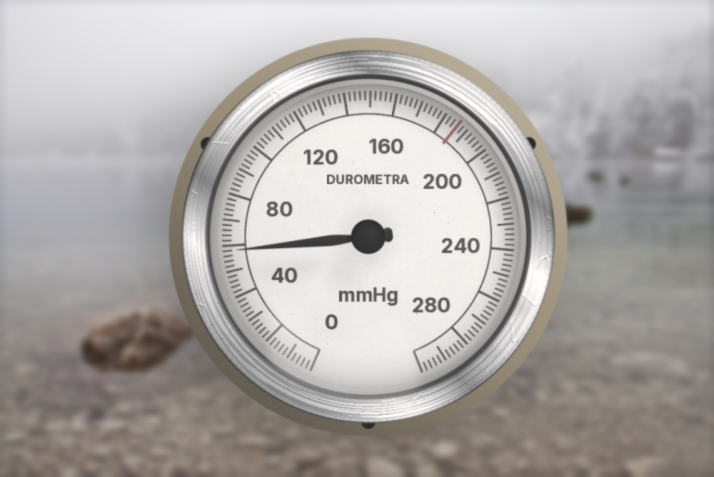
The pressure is 58; mmHg
